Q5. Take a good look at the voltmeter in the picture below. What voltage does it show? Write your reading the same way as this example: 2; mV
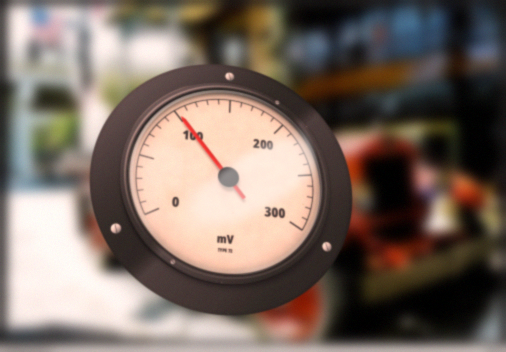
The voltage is 100; mV
